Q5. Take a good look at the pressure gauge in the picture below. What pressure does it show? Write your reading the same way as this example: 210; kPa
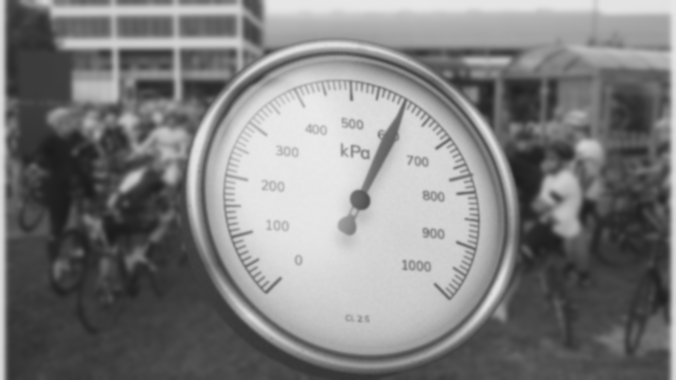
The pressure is 600; kPa
